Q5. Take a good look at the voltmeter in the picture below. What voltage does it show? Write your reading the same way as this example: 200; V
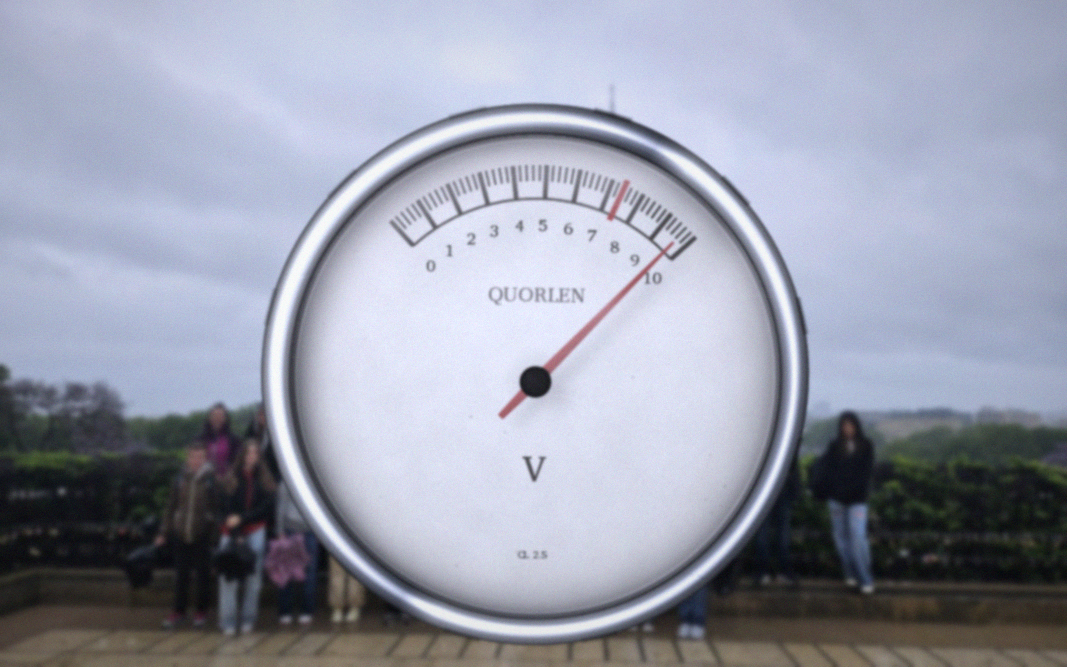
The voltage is 9.6; V
